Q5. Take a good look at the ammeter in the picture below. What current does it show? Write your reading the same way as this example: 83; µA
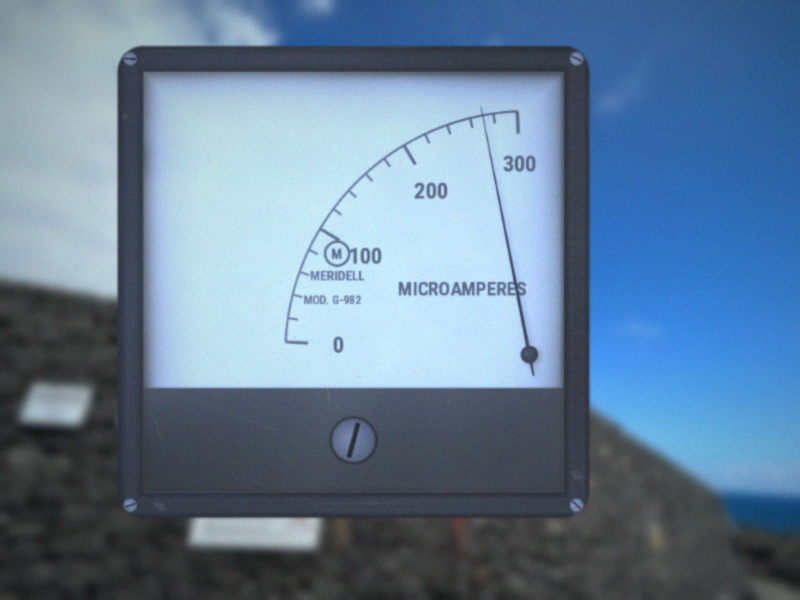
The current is 270; µA
